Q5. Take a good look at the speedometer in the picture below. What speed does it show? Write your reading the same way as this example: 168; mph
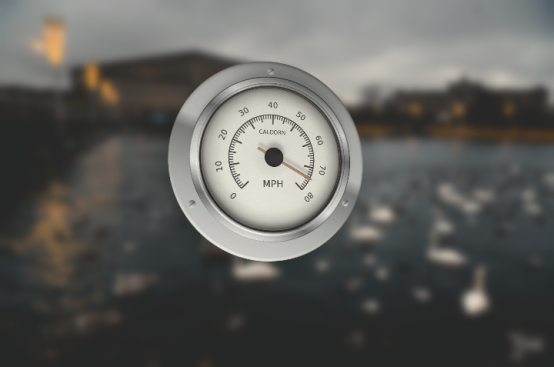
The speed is 75; mph
